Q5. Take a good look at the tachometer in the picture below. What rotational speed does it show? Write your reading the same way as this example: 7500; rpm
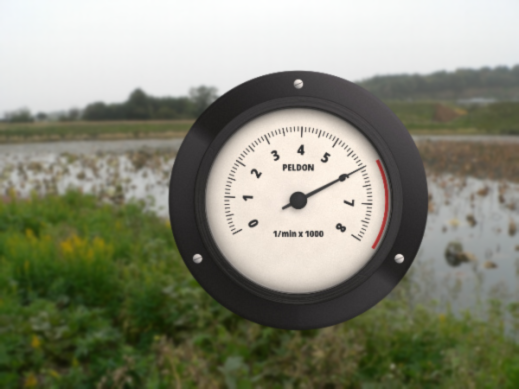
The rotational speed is 6000; rpm
